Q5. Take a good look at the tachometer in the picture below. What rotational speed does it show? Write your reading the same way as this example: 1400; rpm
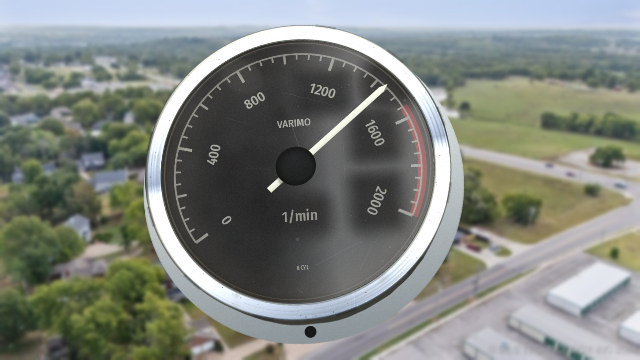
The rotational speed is 1450; rpm
